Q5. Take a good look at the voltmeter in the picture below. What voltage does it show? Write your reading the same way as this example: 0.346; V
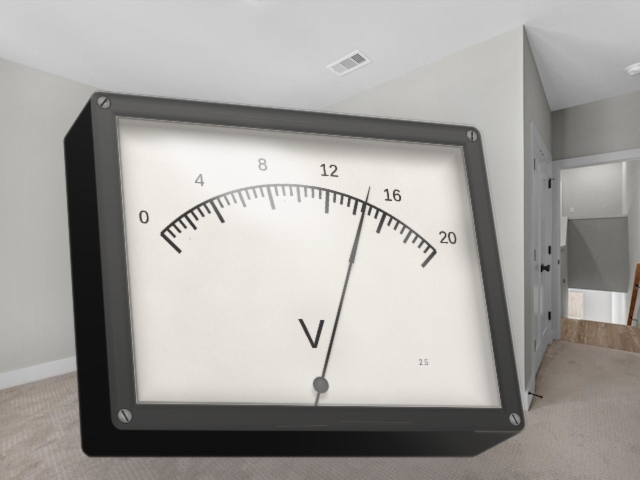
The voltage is 14.5; V
